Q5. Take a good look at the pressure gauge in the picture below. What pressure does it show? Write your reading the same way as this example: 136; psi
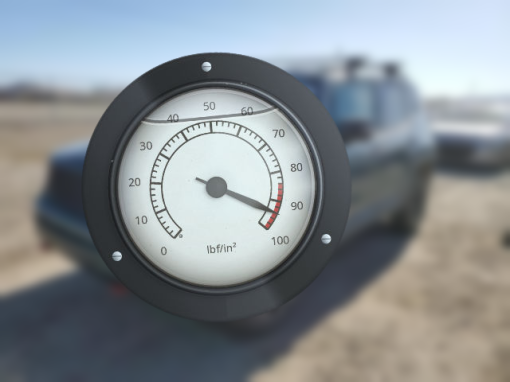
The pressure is 94; psi
